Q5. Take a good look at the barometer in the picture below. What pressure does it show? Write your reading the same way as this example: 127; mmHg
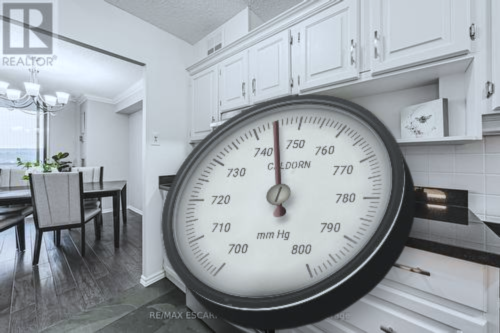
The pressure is 745; mmHg
